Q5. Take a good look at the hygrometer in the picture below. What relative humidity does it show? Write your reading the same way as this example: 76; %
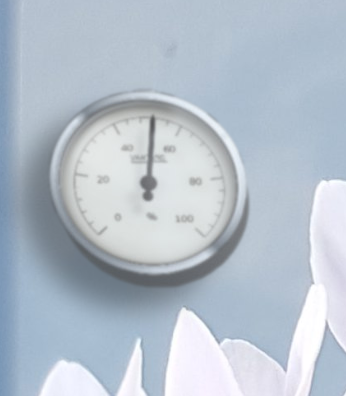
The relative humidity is 52; %
